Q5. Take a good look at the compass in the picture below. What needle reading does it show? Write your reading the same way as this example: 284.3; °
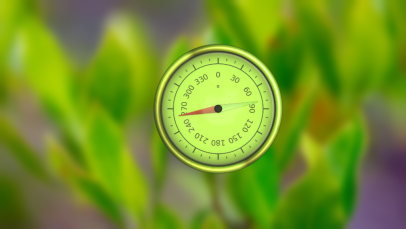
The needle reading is 260; °
